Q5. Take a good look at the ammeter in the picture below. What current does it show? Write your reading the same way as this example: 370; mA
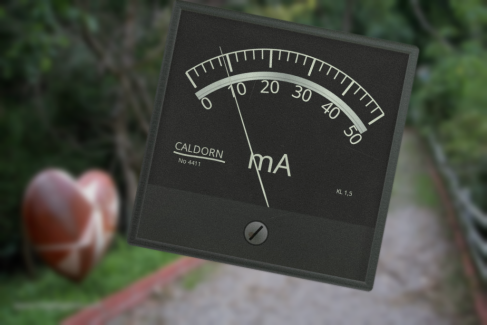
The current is 9; mA
